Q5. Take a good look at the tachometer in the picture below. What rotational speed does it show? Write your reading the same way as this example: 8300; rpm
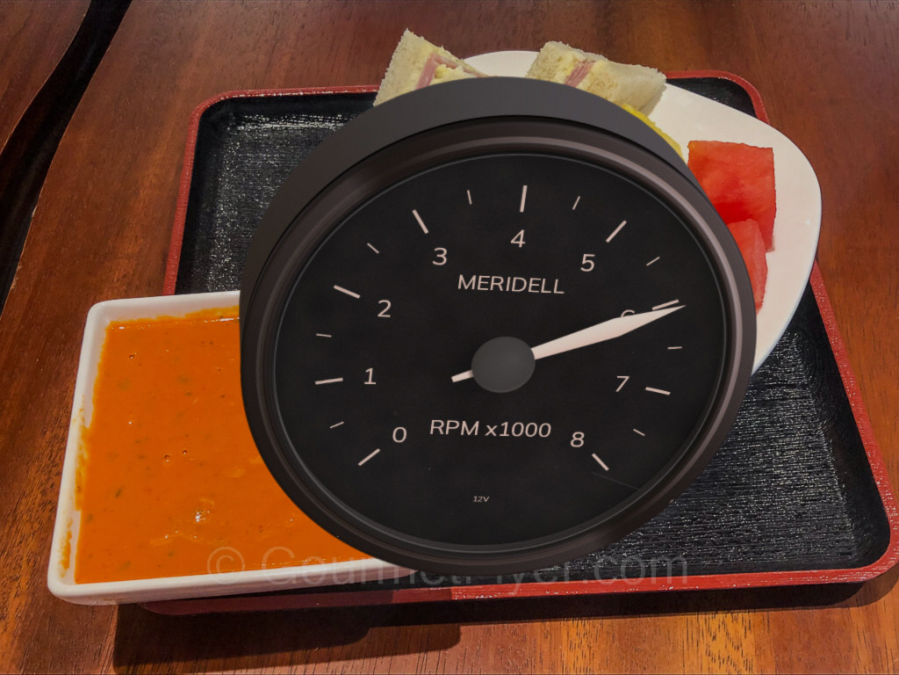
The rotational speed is 6000; rpm
